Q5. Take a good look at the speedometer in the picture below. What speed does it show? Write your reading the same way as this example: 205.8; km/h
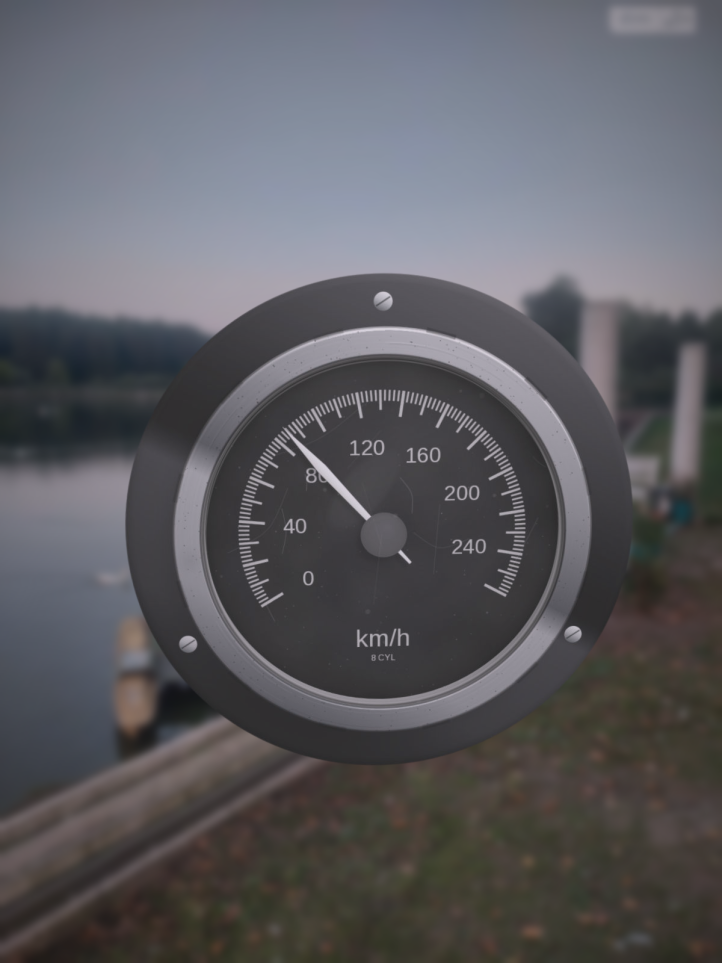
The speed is 86; km/h
